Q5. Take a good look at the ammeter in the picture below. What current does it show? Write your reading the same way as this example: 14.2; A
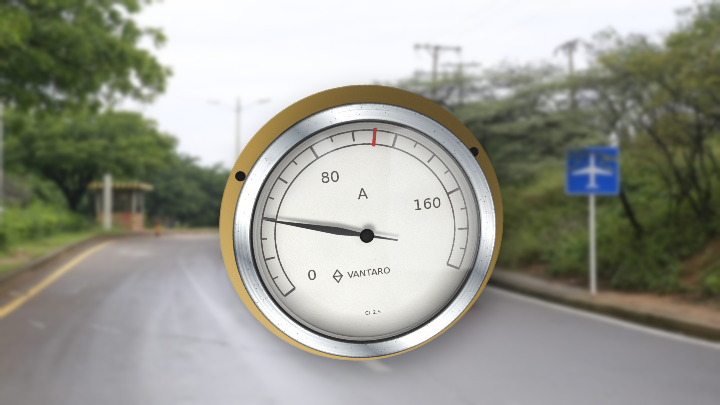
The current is 40; A
